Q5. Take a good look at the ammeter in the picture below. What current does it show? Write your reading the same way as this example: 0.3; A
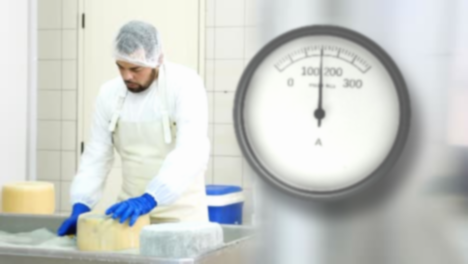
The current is 150; A
